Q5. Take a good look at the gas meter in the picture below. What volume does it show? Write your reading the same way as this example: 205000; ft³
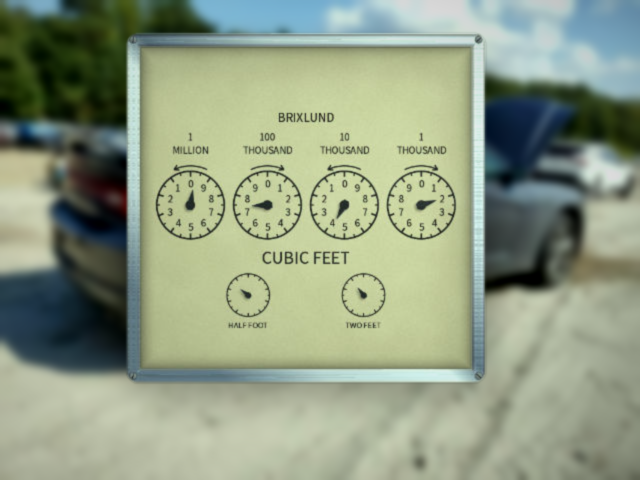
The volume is 974200; ft³
